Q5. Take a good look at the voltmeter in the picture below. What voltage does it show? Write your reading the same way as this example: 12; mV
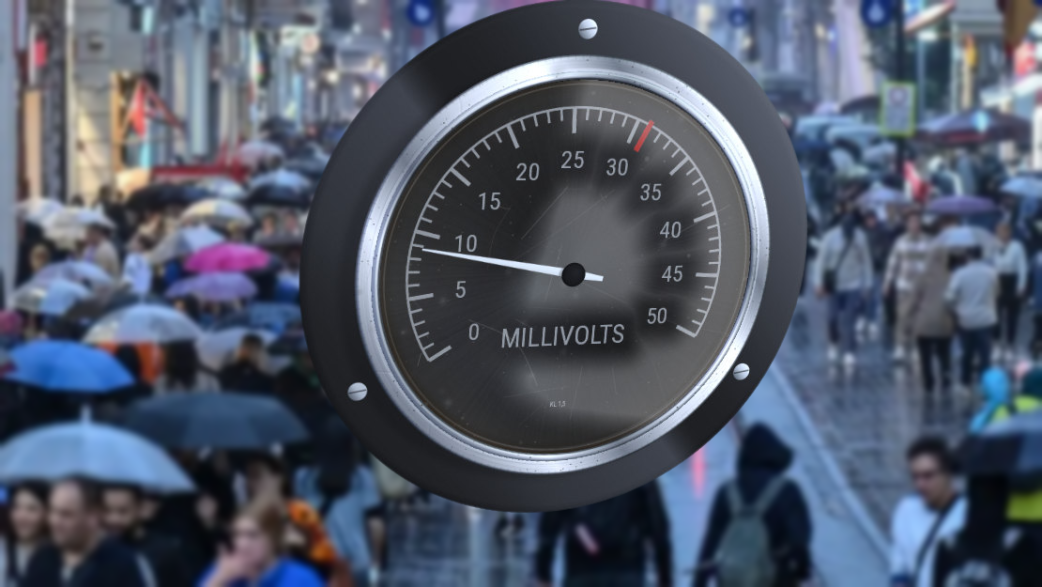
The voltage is 9; mV
